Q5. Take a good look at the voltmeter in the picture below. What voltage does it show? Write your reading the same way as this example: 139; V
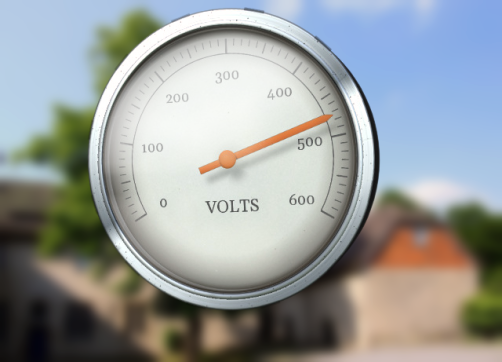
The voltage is 475; V
